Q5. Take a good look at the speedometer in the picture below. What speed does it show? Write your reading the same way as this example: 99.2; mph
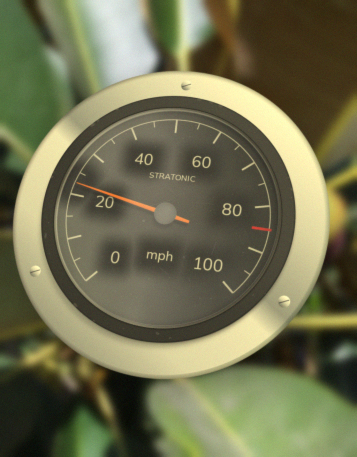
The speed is 22.5; mph
